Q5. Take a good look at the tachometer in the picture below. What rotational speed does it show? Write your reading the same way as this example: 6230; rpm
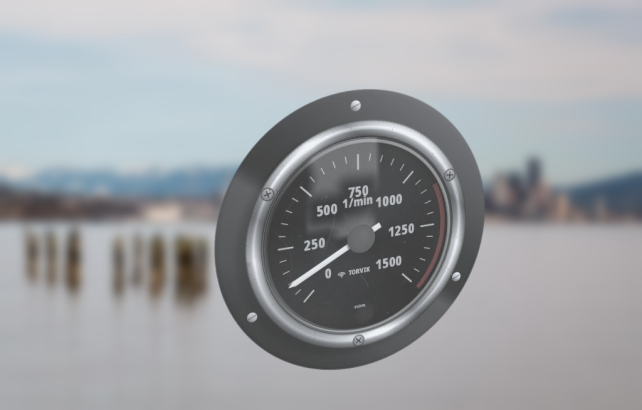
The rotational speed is 100; rpm
